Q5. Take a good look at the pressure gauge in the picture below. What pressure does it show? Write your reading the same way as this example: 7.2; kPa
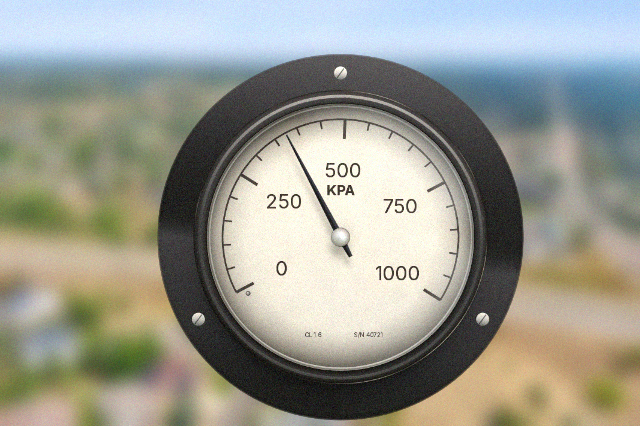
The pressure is 375; kPa
